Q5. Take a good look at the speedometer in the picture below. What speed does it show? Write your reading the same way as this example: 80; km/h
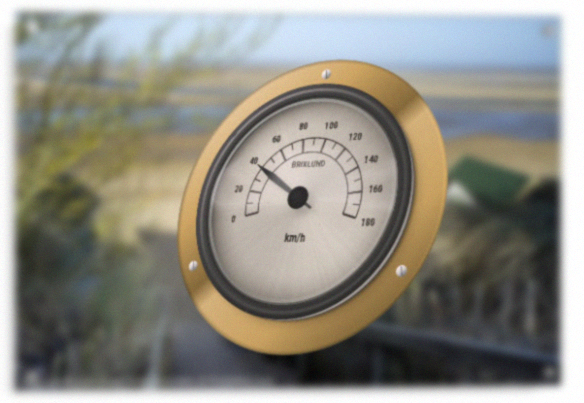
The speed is 40; km/h
